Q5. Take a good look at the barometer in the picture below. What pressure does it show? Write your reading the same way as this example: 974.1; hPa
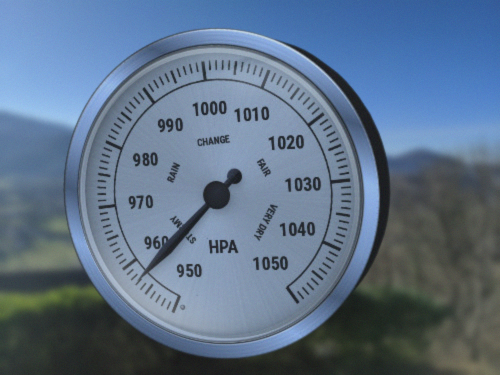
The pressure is 957; hPa
